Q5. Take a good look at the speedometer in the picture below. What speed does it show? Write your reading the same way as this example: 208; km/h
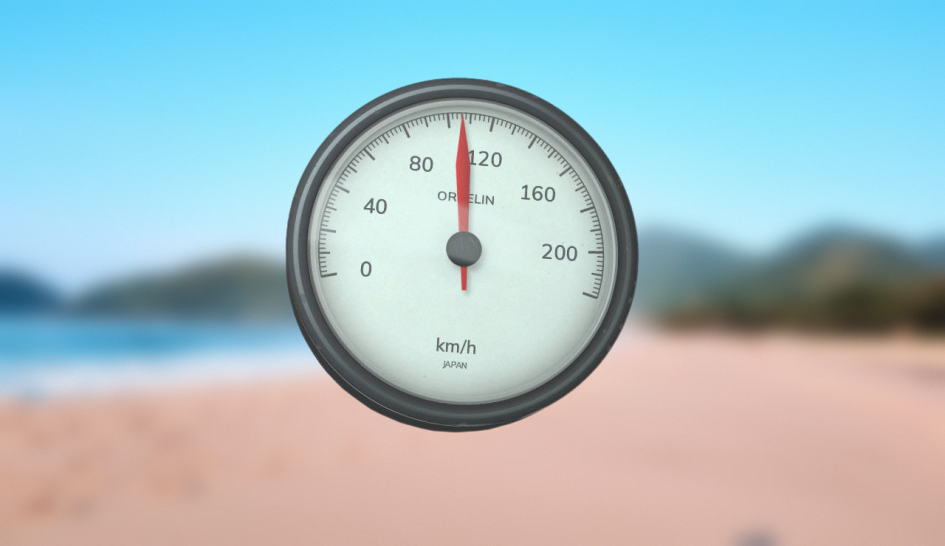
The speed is 106; km/h
